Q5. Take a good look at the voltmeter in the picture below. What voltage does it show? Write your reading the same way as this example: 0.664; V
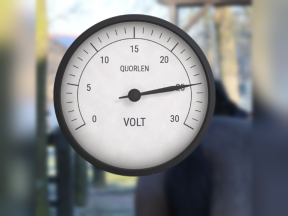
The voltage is 25; V
